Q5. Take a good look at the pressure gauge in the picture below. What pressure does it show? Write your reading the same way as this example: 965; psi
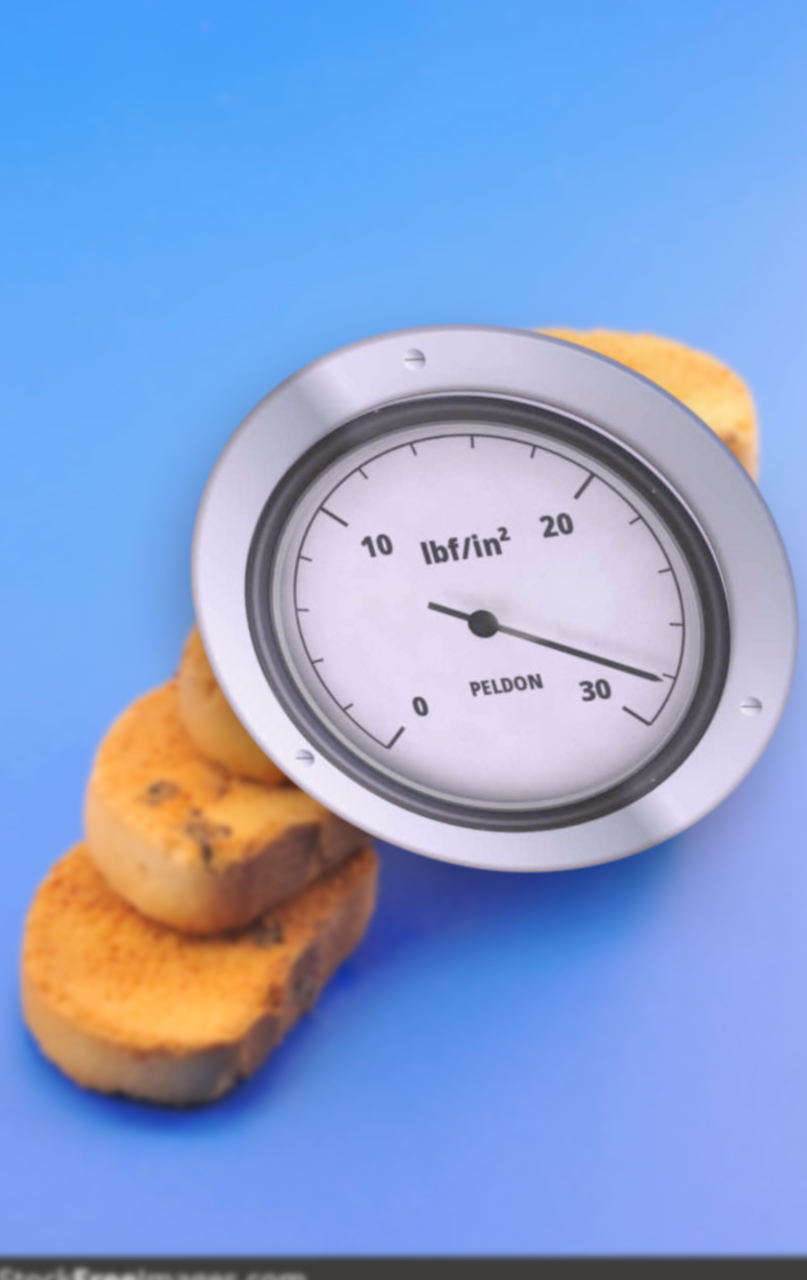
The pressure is 28; psi
